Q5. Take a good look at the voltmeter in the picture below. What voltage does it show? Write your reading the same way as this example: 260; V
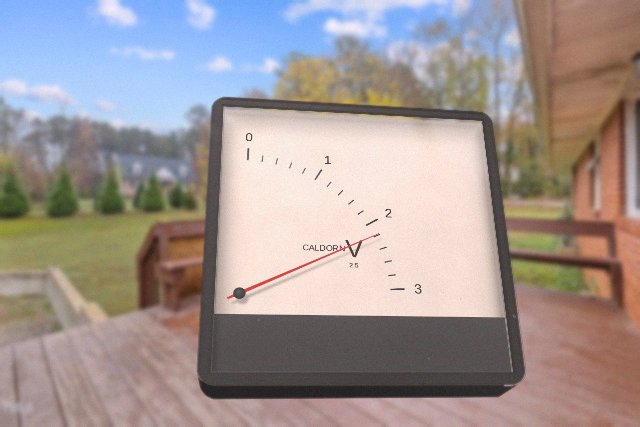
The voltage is 2.2; V
